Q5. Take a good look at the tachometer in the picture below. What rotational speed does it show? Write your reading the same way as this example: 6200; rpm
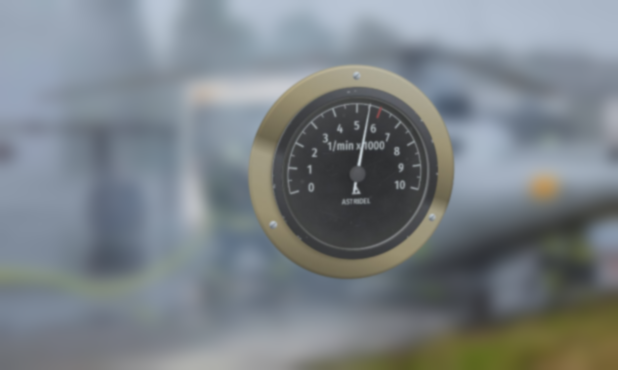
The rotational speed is 5500; rpm
